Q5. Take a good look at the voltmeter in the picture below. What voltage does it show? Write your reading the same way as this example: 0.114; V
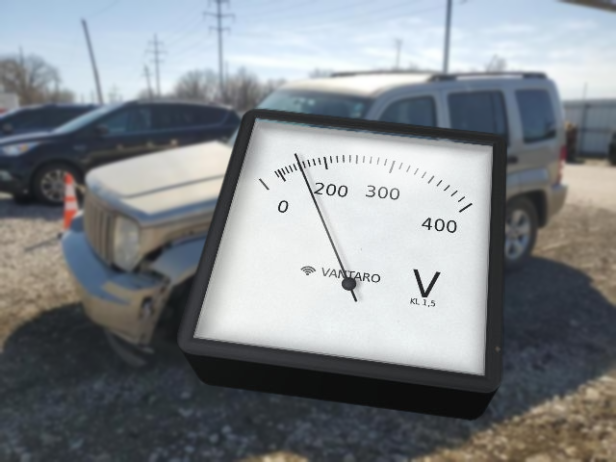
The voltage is 150; V
